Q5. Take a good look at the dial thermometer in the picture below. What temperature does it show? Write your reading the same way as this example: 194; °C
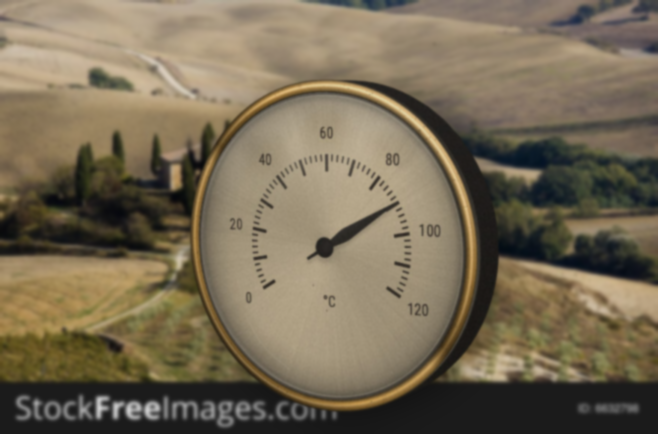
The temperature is 90; °C
